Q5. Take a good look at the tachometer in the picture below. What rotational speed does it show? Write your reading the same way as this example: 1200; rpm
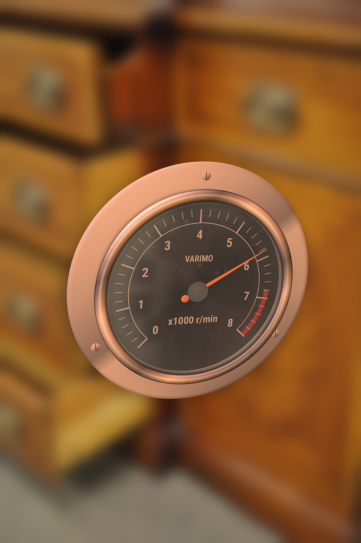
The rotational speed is 5800; rpm
